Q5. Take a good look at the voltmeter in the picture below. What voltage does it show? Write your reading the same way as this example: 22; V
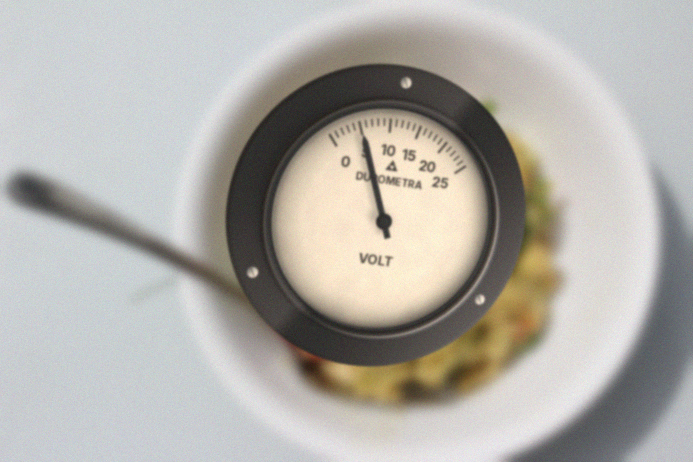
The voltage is 5; V
